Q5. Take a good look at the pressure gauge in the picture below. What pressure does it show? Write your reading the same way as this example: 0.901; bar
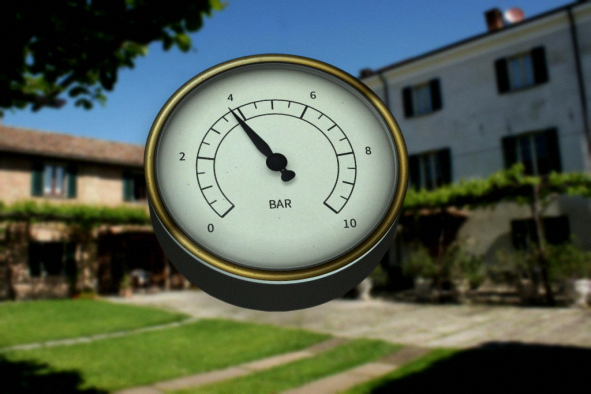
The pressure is 3.75; bar
